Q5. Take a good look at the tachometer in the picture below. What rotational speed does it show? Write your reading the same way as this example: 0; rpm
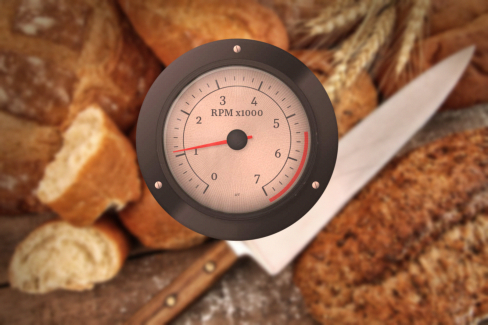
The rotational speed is 1100; rpm
